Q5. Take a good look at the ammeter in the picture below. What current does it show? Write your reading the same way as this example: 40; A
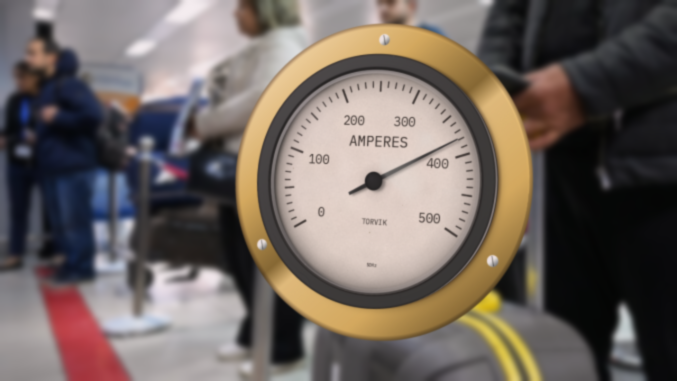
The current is 380; A
